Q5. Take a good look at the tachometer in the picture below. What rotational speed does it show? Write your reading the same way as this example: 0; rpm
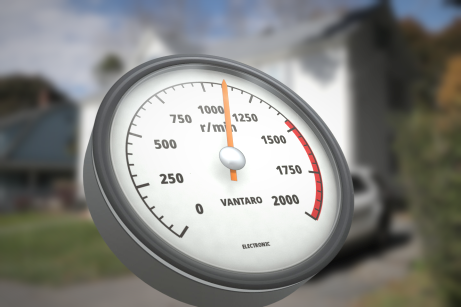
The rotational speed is 1100; rpm
